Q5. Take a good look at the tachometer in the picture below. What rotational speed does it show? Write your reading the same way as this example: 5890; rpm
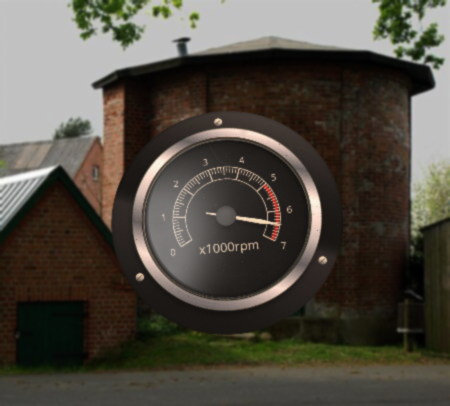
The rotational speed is 6500; rpm
